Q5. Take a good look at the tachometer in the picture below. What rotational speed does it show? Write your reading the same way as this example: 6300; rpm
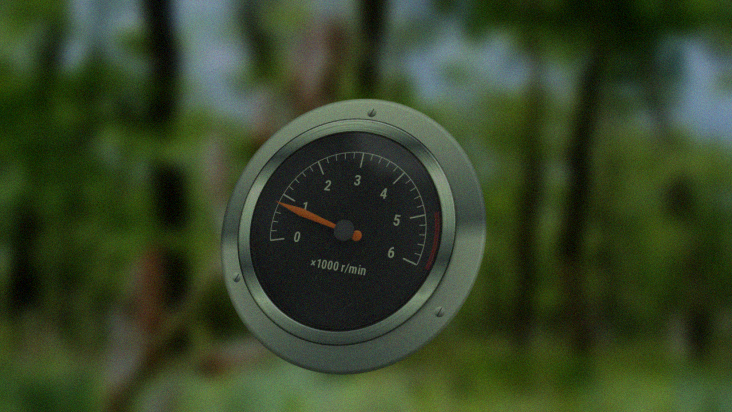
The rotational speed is 800; rpm
